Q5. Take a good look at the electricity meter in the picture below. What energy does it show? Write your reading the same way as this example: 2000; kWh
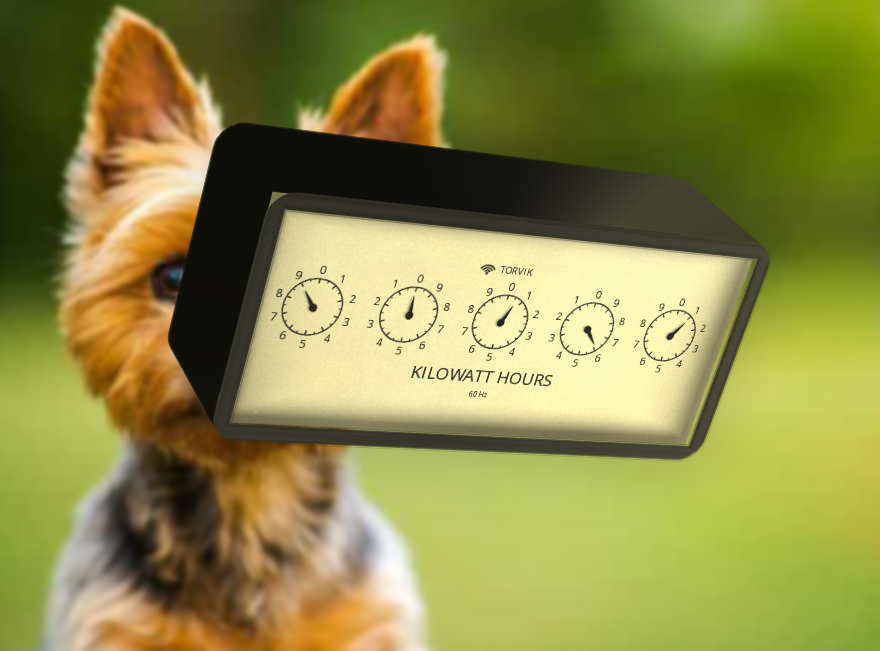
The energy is 90061; kWh
